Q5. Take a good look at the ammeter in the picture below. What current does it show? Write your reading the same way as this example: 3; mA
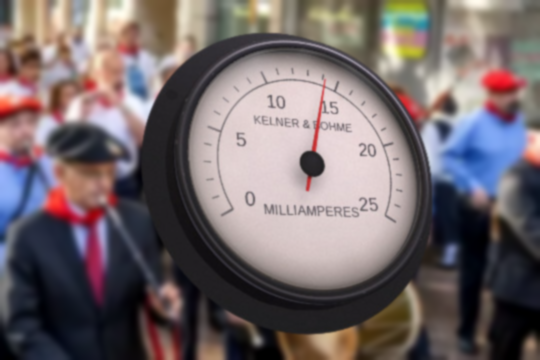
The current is 14; mA
